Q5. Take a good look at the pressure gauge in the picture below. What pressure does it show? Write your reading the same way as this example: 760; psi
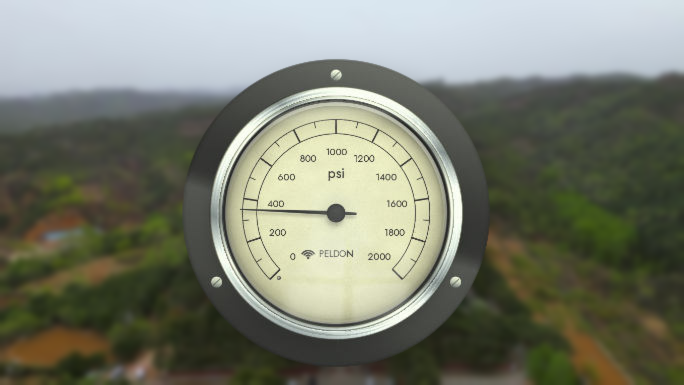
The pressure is 350; psi
